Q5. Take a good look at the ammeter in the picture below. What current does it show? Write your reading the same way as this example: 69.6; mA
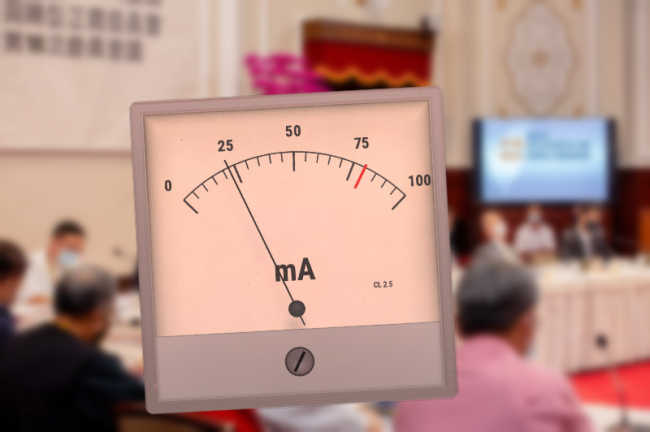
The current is 22.5; mA
